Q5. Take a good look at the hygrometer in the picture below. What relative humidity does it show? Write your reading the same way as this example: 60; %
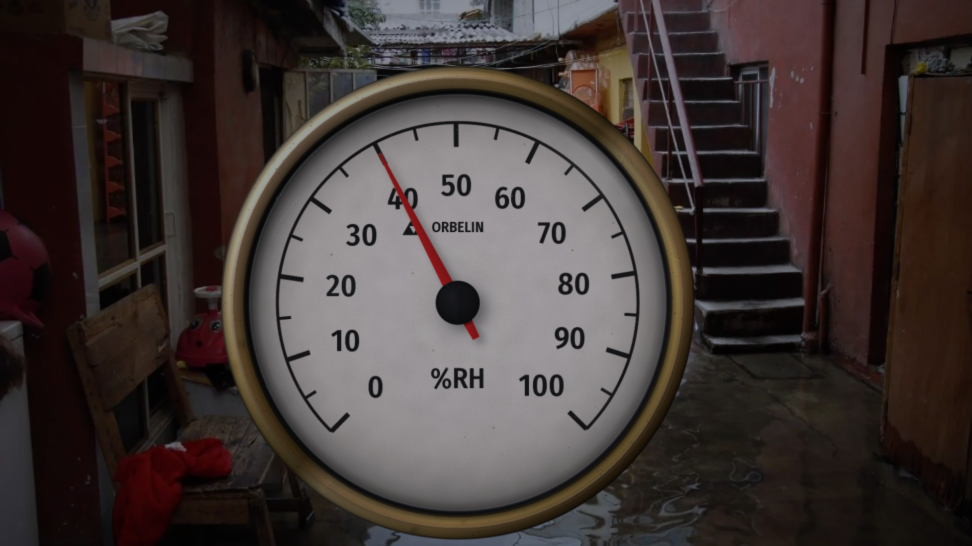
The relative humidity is 40; %
